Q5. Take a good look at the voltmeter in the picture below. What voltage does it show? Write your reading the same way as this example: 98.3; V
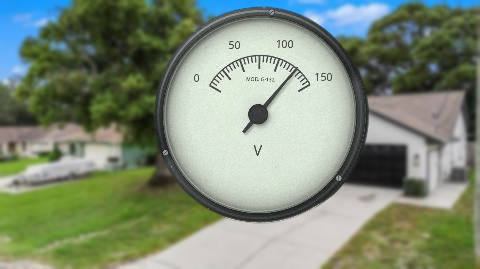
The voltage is 125; V
